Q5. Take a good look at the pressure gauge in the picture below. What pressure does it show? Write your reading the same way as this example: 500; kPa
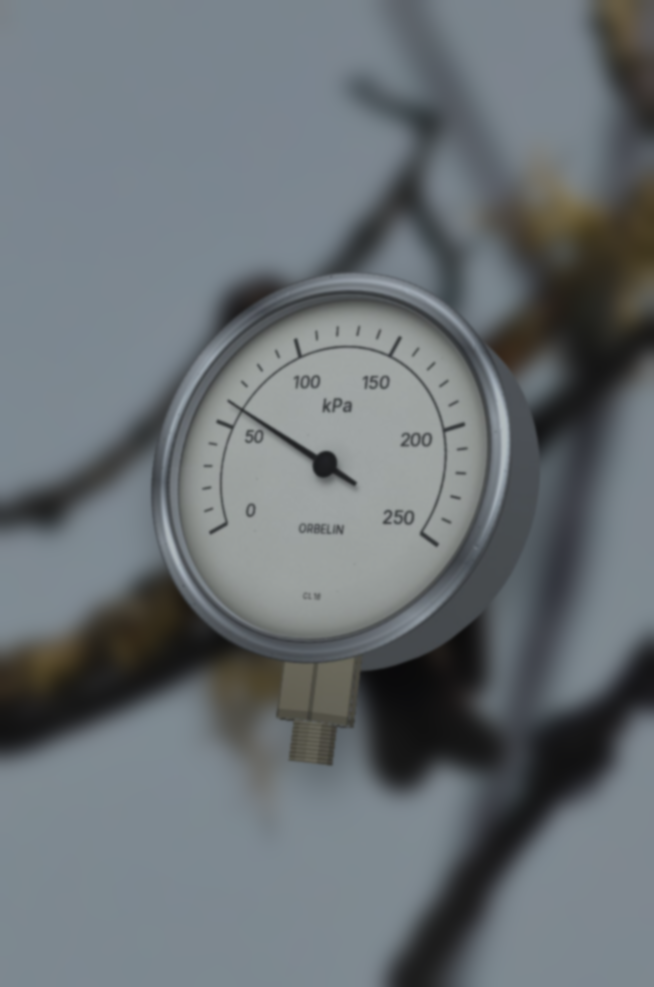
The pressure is 60; kPa
